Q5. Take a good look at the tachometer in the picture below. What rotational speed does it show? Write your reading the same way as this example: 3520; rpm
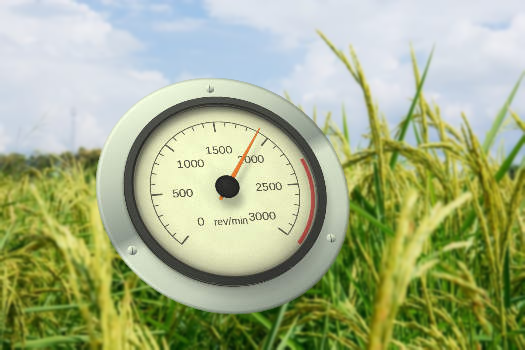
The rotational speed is 1900; rpm
